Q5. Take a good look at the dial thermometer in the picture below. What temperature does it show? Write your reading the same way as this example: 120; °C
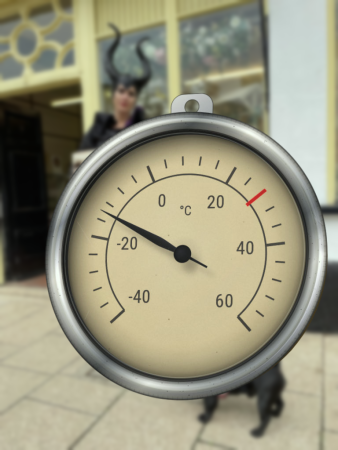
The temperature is -14; °C
